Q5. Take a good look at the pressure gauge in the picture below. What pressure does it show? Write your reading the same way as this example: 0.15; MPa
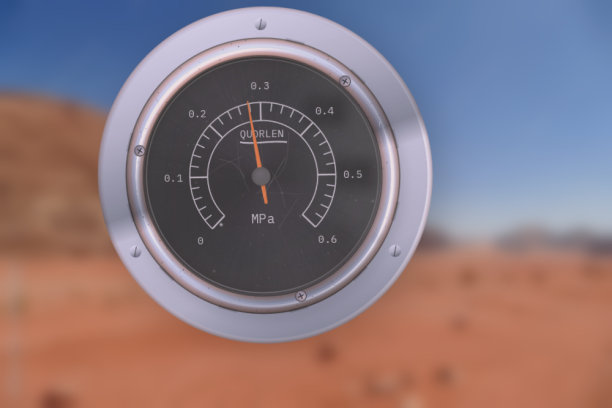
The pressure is 0.28; MPa
